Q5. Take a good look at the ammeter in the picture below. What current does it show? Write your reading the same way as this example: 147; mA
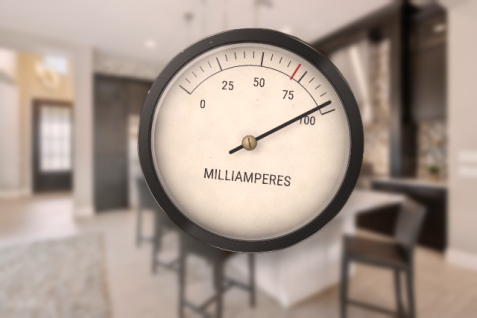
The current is 95; mA
